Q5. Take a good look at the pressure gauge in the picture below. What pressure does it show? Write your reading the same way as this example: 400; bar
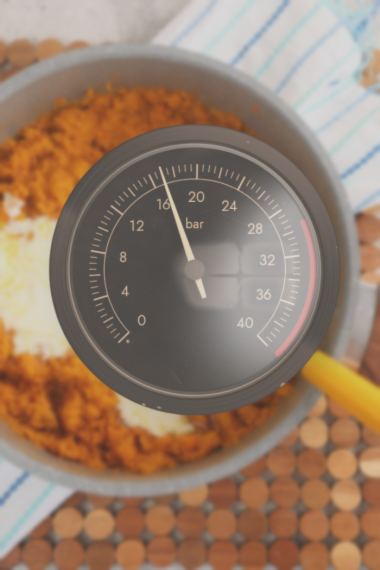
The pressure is 17; bar
